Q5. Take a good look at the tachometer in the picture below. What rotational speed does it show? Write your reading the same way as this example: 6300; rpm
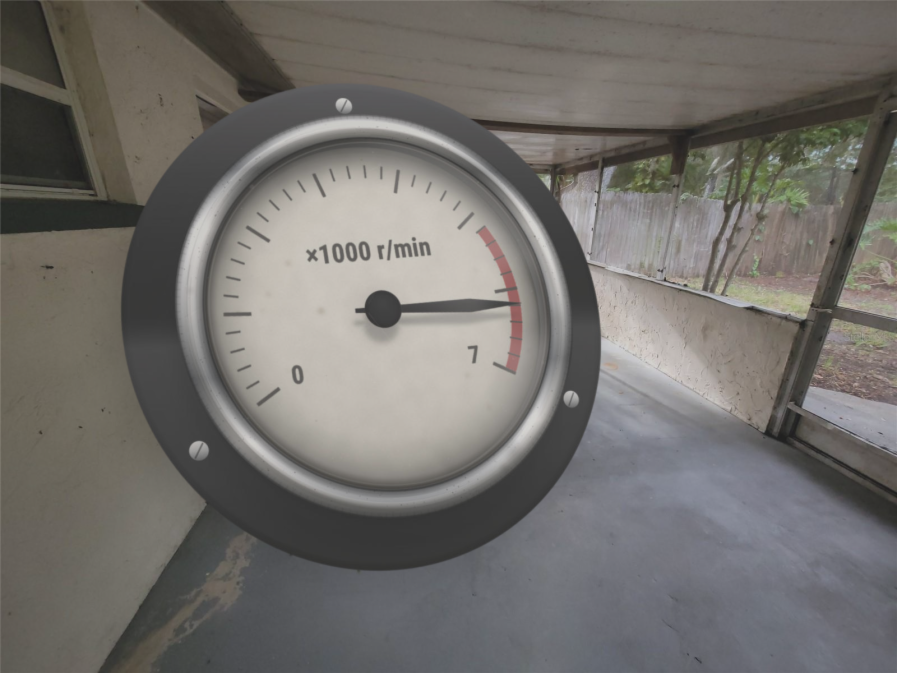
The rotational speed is 6200; rpm
